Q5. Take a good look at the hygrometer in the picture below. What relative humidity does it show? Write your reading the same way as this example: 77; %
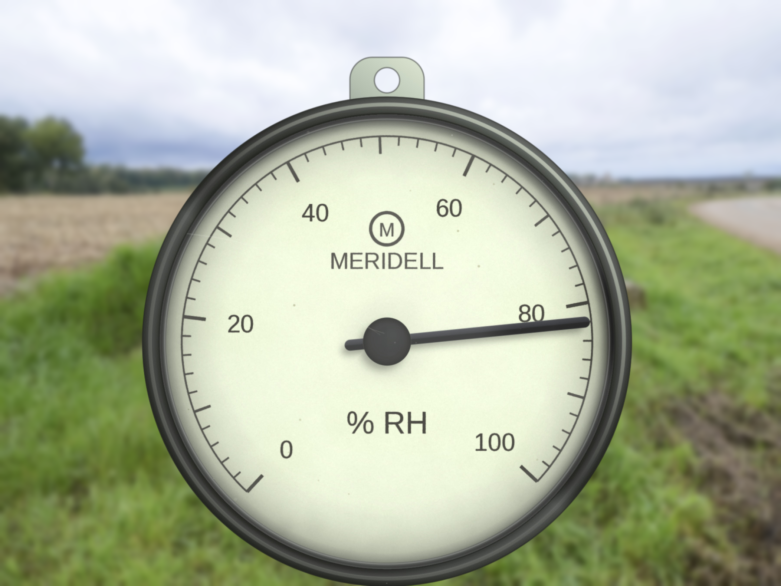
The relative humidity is 82; %
